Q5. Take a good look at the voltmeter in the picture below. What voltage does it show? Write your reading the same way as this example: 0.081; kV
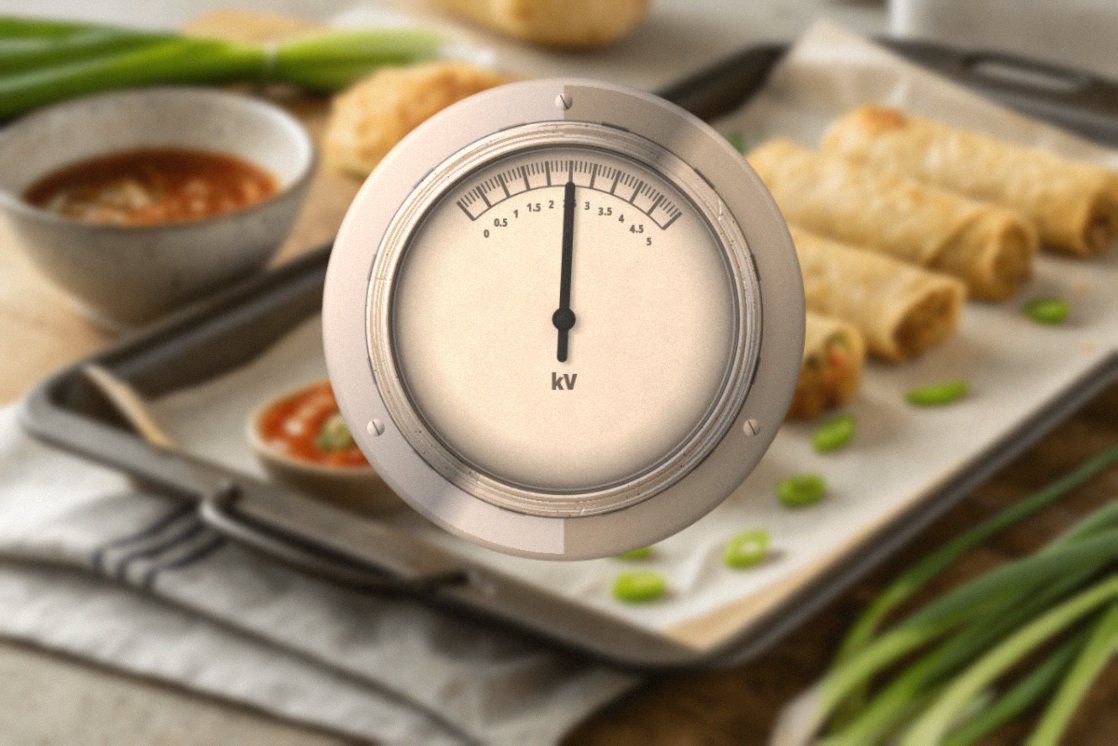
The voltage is 2.5; kV
